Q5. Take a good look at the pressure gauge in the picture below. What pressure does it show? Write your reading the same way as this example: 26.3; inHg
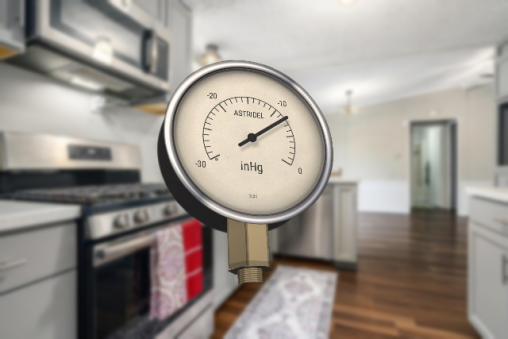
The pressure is -8; inHg
